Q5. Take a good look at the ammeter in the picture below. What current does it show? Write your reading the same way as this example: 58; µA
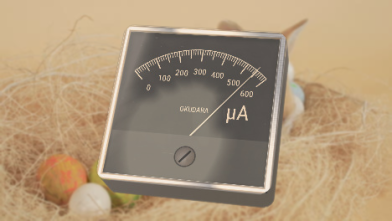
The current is 550; µA
